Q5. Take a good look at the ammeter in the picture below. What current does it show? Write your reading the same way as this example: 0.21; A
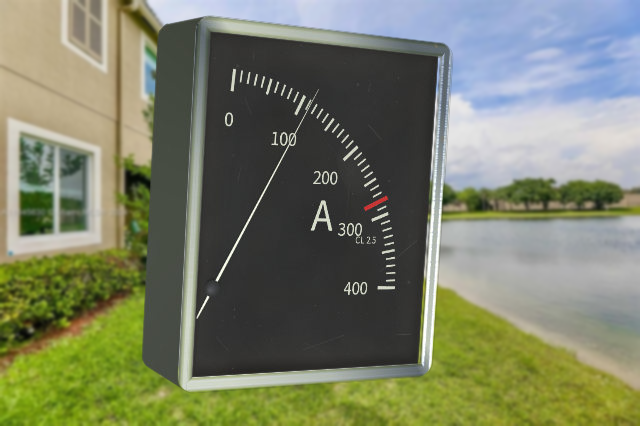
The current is 110; A
